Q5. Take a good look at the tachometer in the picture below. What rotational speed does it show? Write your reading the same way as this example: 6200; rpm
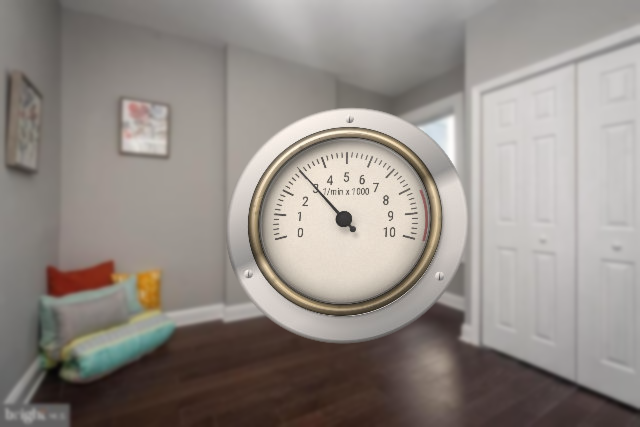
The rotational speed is 3000; rpm
